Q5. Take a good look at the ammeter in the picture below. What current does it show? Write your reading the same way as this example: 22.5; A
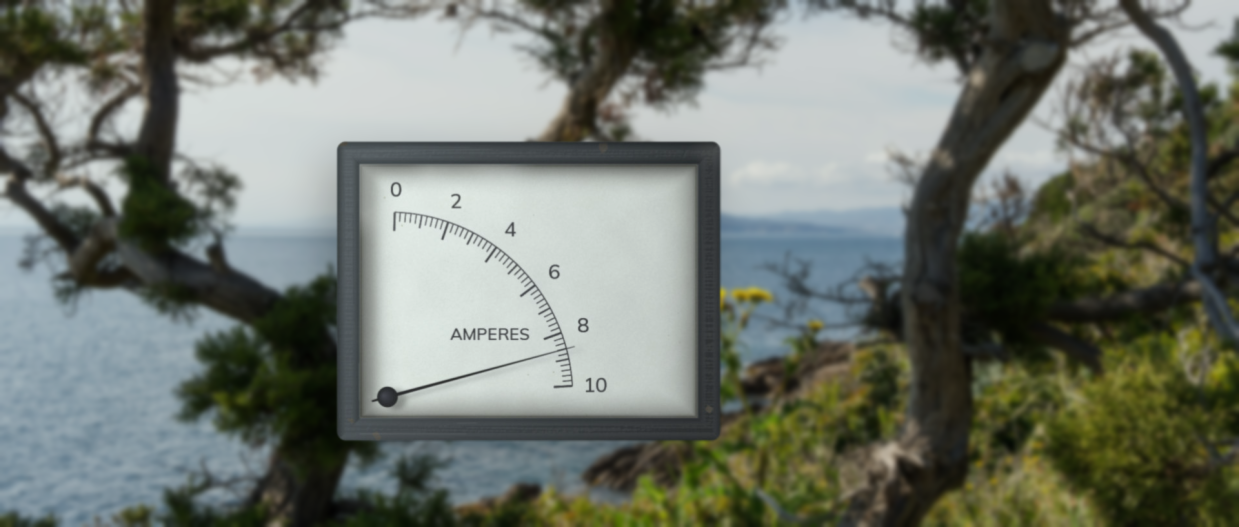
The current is 8.6; A
